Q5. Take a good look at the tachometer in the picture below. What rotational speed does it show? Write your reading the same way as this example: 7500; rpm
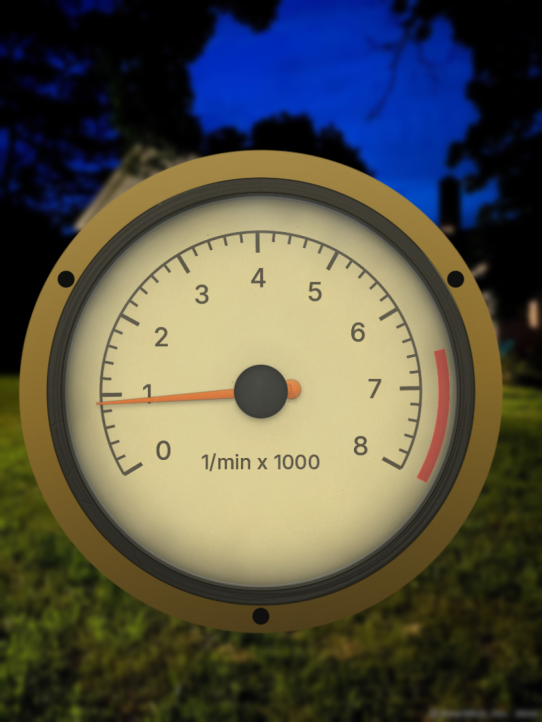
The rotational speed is 900; rpm
